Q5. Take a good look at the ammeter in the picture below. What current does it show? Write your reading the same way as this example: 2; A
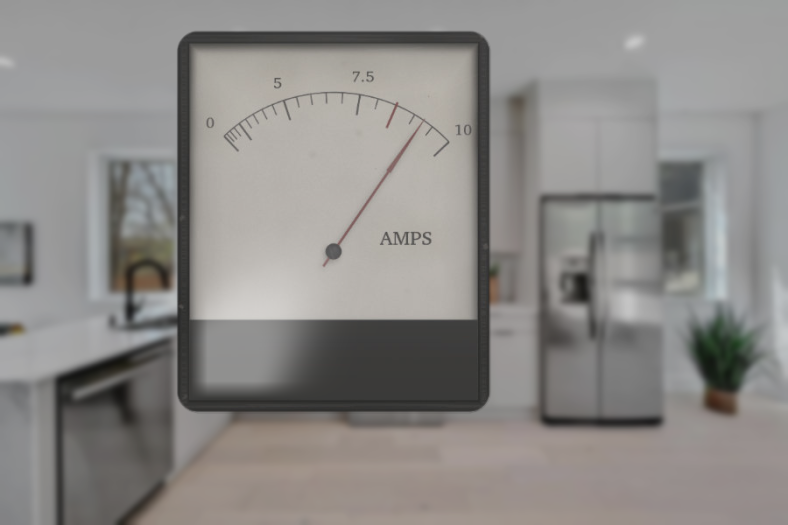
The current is 9.25; A
